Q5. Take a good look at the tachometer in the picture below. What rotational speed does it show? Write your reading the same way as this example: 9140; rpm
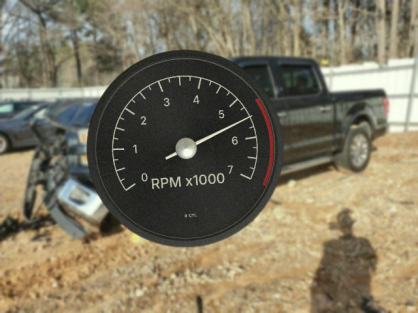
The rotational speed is 5500; rpm
